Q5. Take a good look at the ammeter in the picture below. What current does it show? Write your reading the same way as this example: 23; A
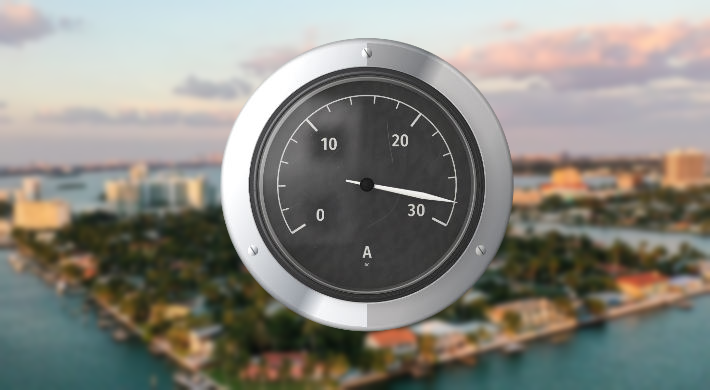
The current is 28; A
